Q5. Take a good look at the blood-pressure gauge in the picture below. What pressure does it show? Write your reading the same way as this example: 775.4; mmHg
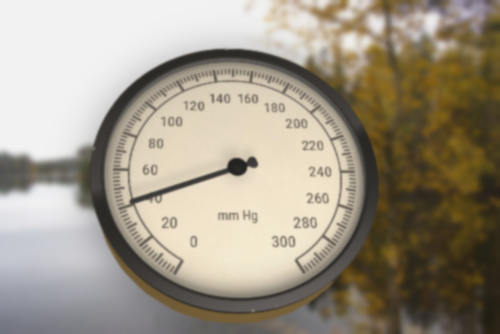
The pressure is 40; mmHg
